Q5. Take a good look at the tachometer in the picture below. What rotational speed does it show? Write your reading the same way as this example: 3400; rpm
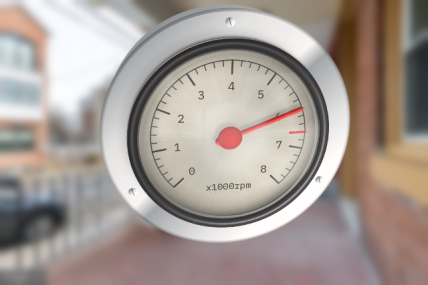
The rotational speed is 6000; rpm
